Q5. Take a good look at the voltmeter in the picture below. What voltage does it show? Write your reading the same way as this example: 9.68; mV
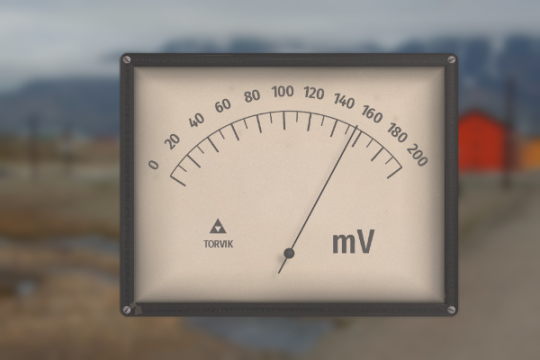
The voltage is 155; mV
